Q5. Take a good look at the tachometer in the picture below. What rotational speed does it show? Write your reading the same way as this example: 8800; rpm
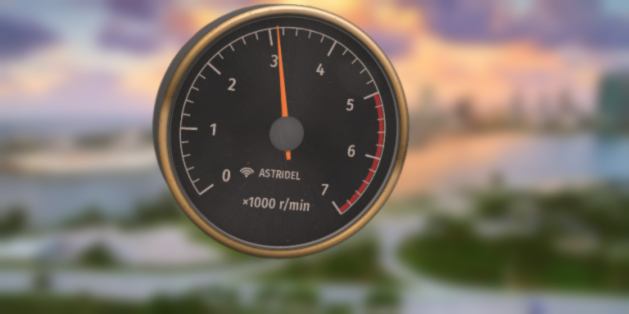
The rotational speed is 3100; rpm
